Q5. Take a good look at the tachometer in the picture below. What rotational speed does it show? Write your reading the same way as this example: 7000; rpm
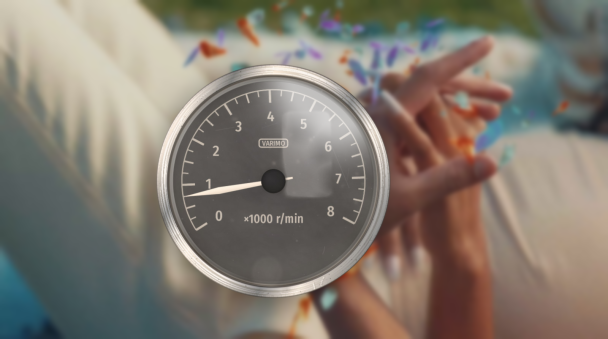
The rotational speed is 750; rpm
